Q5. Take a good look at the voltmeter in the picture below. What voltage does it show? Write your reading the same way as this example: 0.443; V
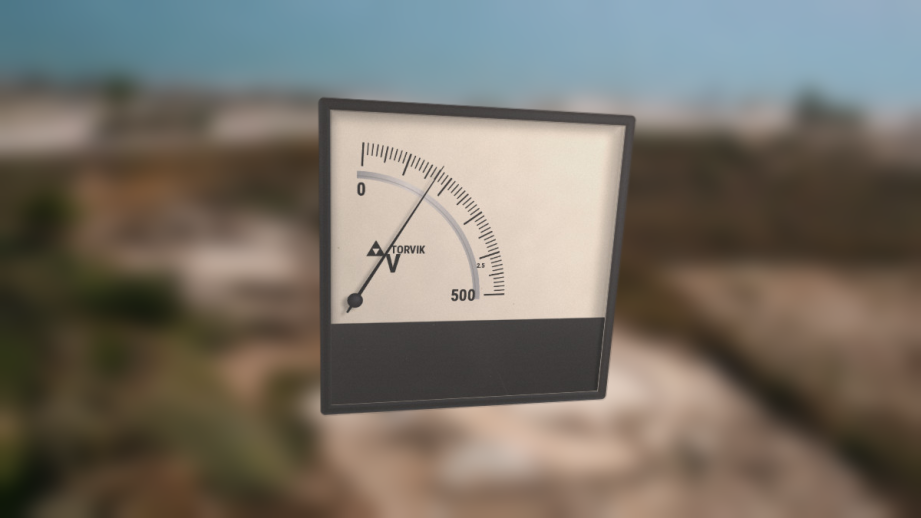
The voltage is 170; V
